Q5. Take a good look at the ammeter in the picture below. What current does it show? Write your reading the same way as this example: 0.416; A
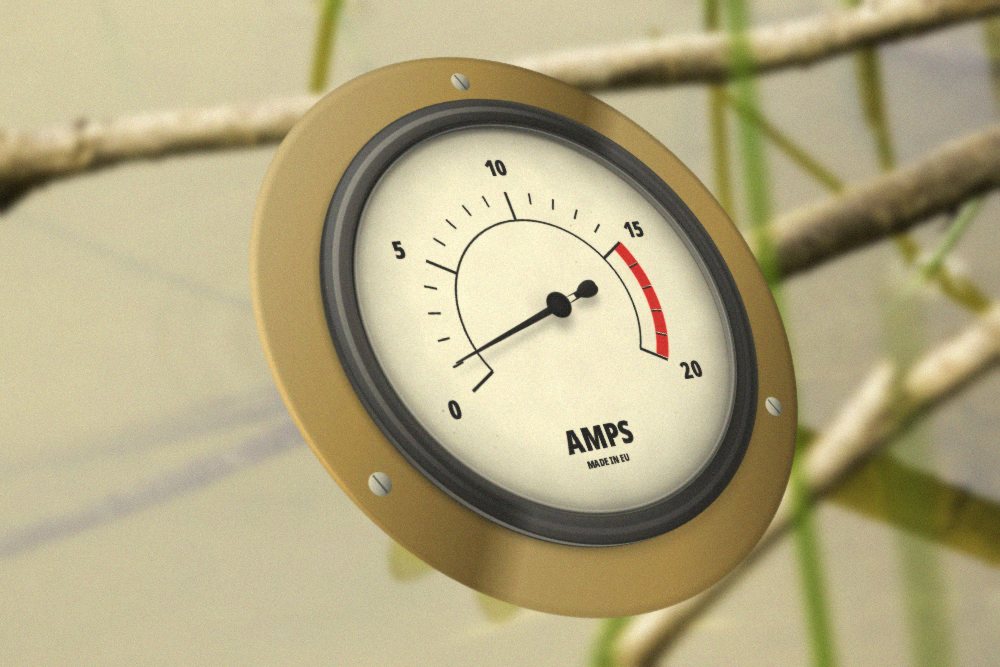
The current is 1; A
